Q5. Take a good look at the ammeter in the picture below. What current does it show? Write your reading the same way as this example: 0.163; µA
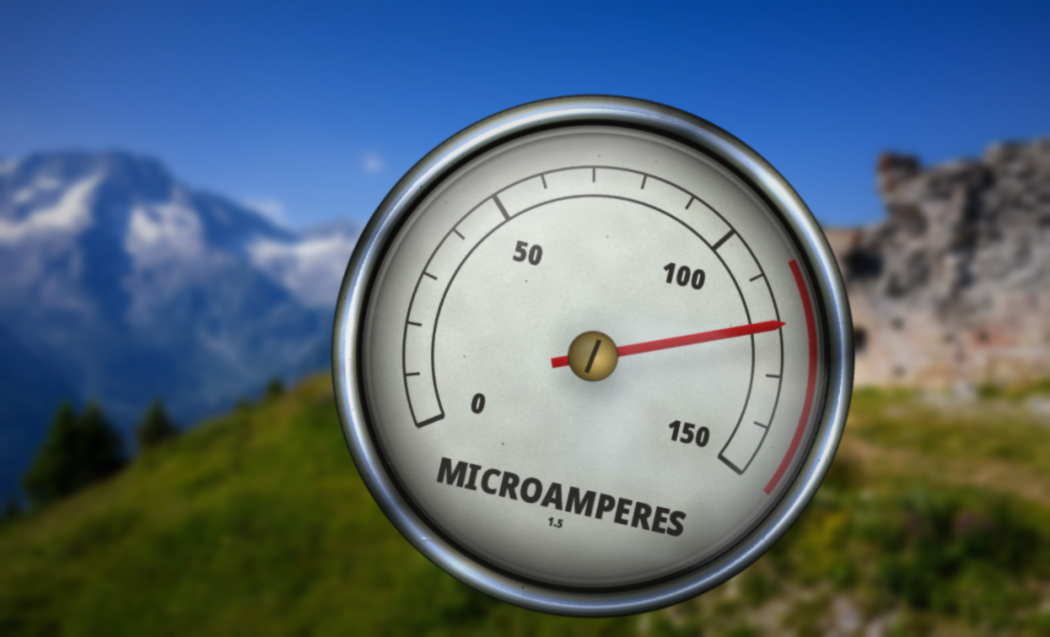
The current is 120; µA
